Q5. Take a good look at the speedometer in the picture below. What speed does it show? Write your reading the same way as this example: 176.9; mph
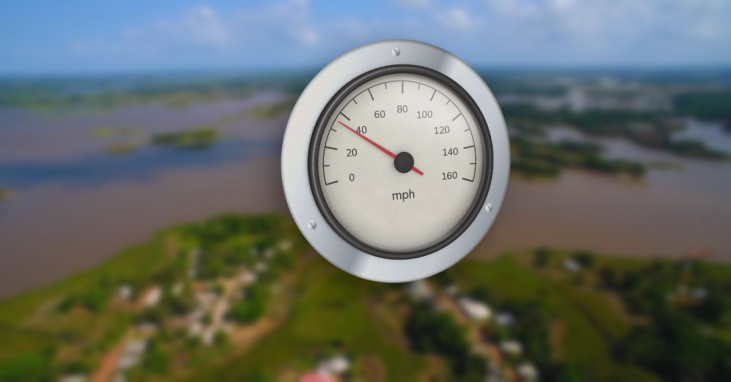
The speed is 35; mph
